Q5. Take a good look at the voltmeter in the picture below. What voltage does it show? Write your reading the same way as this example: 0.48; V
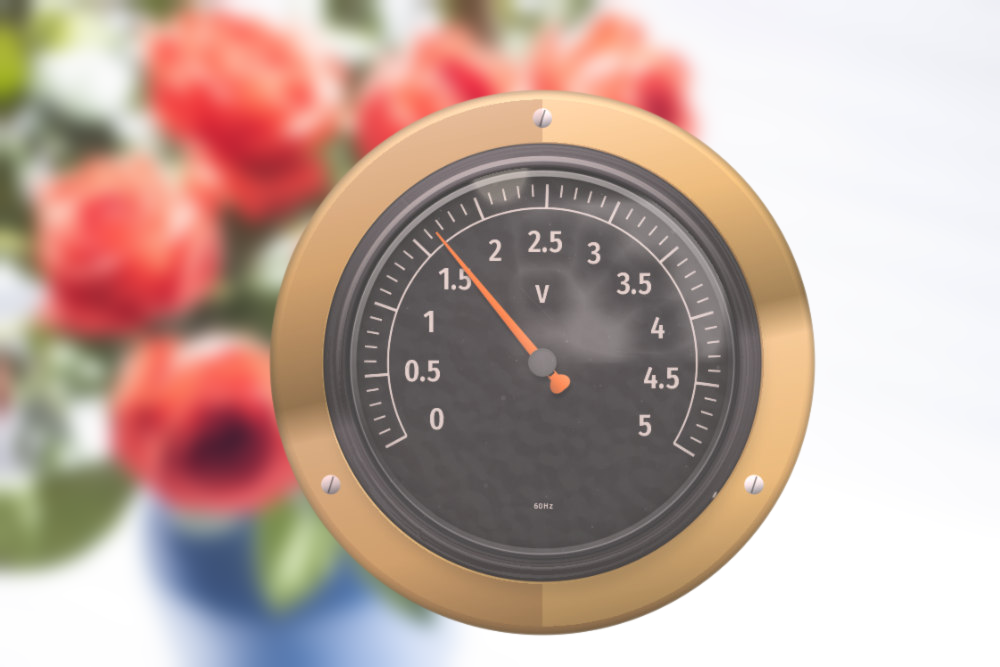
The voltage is 1.65; V
